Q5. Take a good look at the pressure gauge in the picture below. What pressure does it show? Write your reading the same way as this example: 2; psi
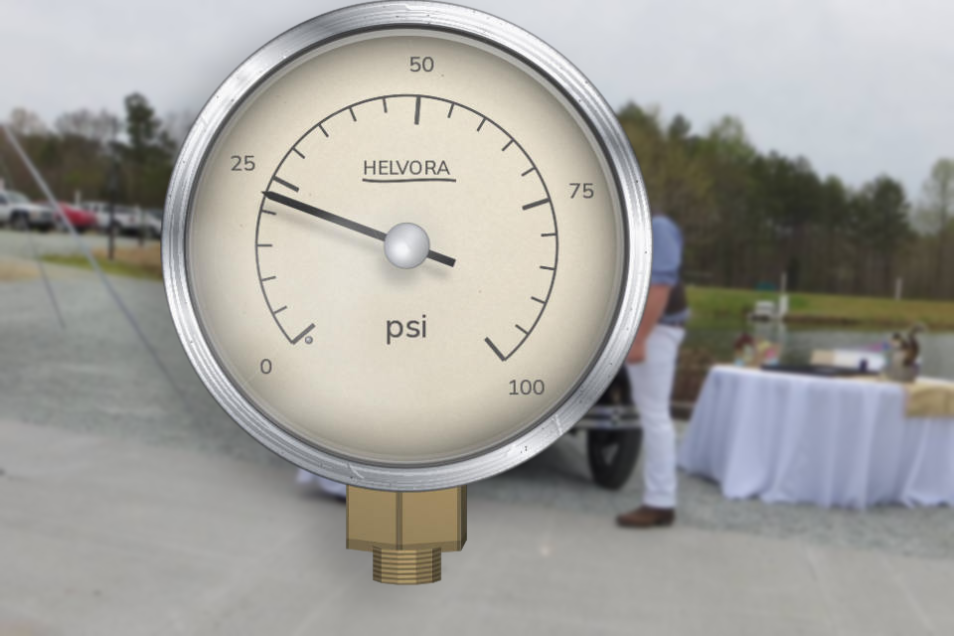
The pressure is 22.5; psi
